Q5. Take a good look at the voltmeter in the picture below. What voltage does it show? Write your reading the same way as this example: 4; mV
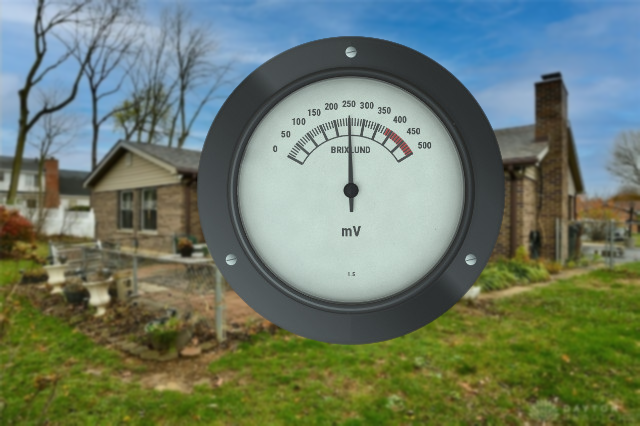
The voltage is 250; mV
